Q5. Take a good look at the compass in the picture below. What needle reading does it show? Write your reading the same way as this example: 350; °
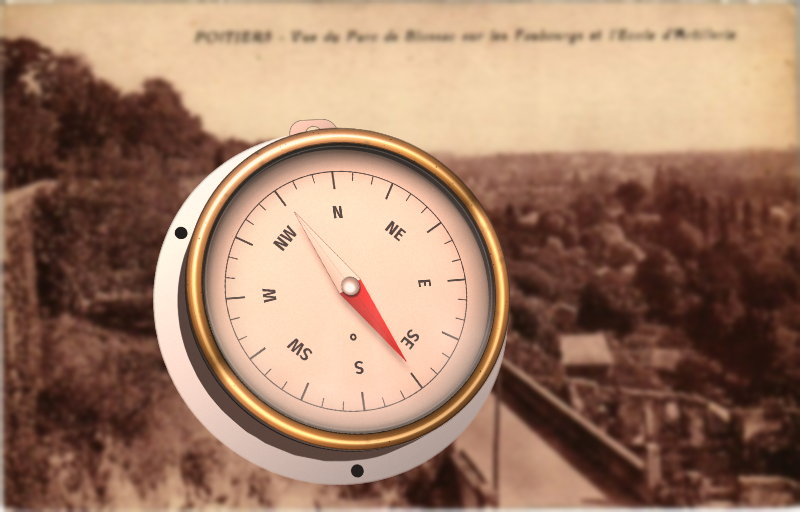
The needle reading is 150; °
